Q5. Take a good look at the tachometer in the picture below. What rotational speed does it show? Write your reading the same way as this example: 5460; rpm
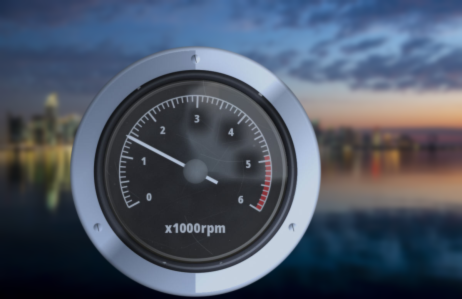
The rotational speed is 1400; rpm
